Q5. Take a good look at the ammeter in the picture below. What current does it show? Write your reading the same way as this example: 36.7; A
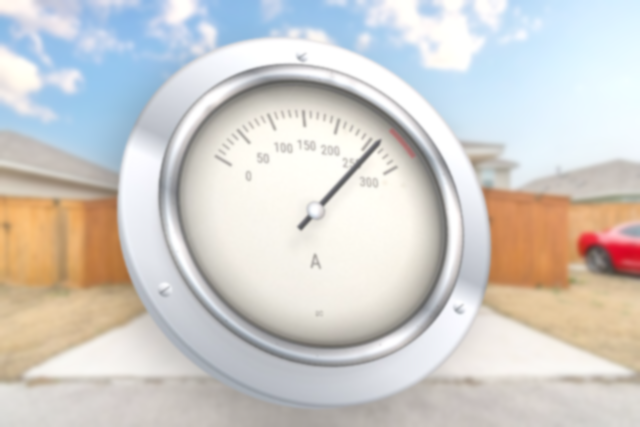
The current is 260; A
